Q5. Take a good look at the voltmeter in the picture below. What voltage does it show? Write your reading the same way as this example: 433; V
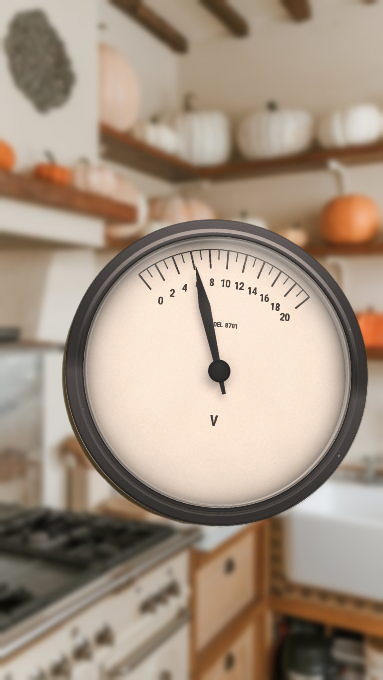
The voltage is 6; V
